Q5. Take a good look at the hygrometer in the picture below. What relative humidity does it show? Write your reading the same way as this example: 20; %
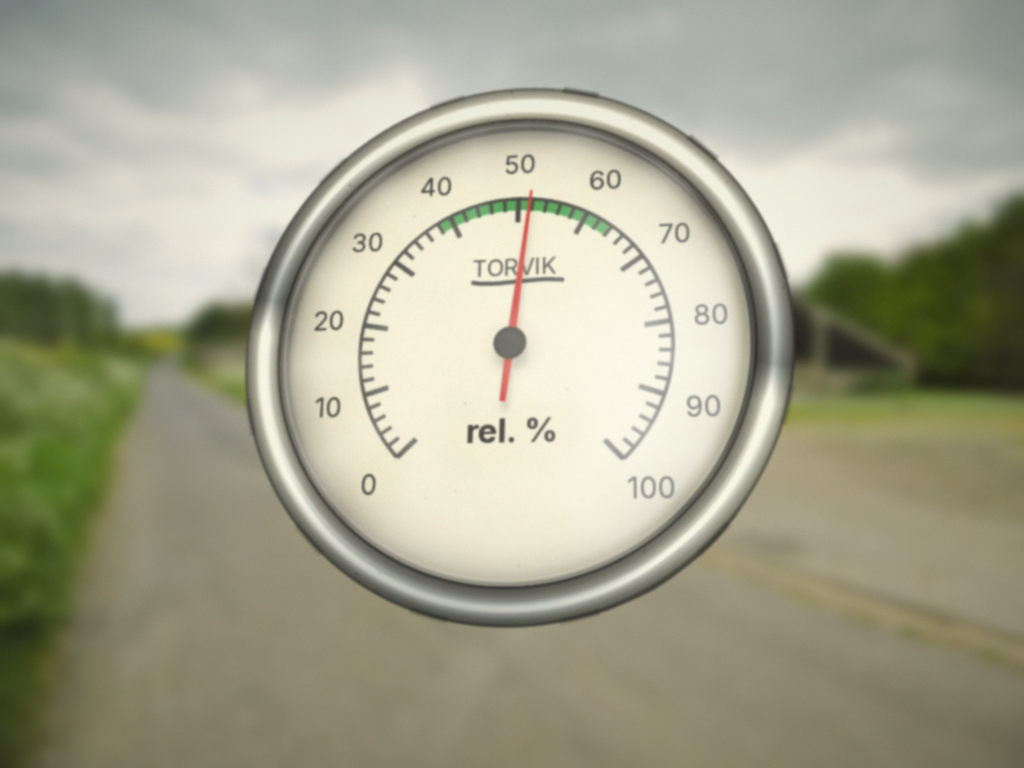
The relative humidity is 52; %
